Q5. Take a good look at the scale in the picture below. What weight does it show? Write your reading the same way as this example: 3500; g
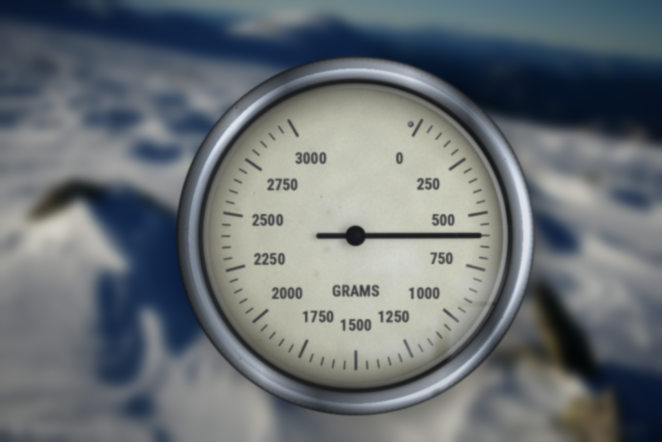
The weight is 600; g
